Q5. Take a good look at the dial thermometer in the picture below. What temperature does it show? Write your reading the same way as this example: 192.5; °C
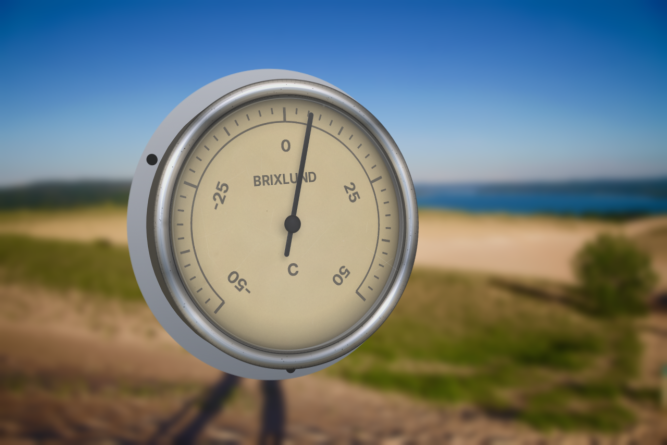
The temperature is 5; °C
